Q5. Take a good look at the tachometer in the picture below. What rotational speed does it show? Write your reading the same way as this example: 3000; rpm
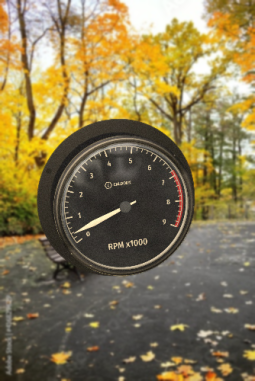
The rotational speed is 400; rpm
